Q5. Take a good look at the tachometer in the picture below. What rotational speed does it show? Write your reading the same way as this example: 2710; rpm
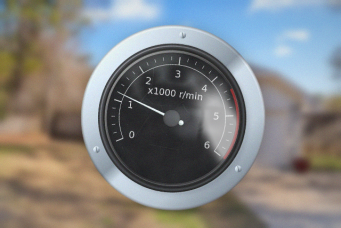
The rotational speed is 1200; rpm
